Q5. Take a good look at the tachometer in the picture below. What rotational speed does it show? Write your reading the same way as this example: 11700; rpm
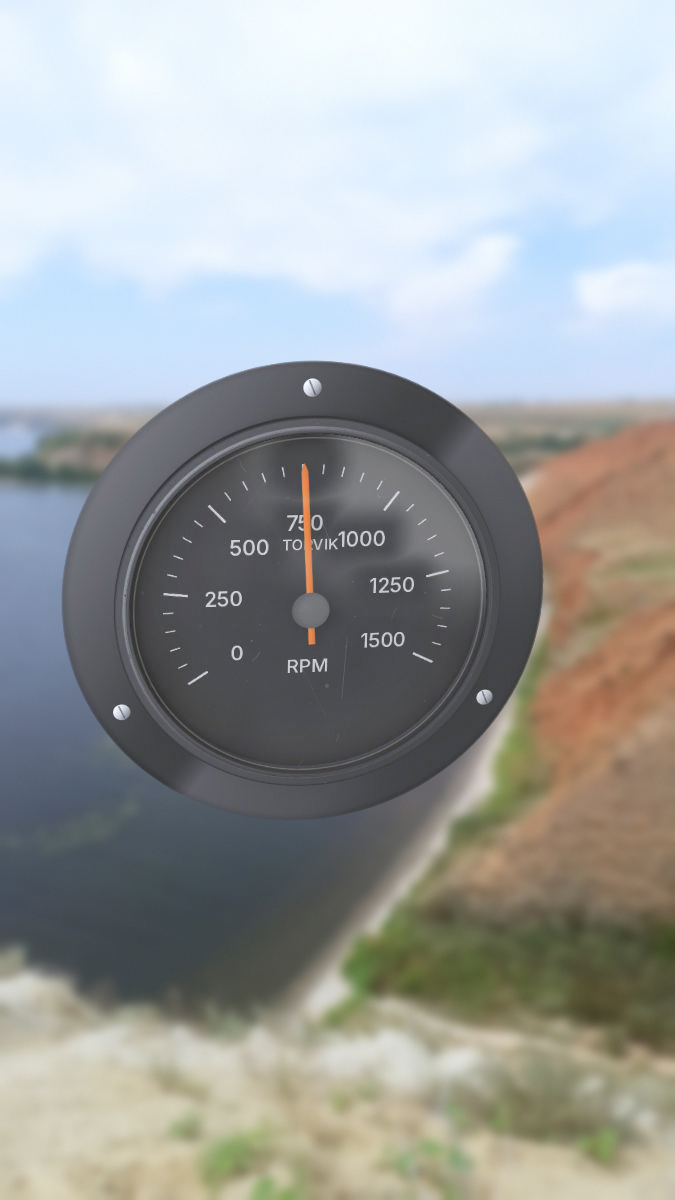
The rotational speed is 750; rpm
